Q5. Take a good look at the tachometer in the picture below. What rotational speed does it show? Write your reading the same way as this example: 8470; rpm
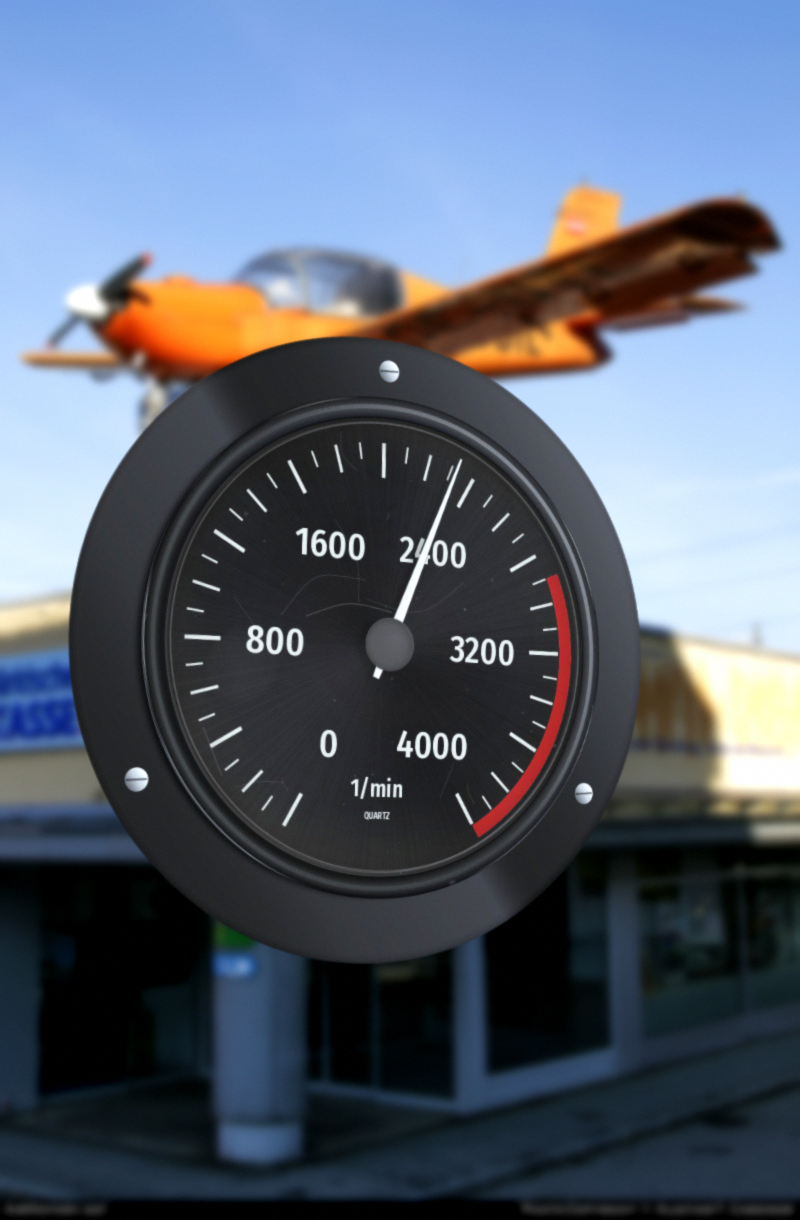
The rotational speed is 2300; rpm
